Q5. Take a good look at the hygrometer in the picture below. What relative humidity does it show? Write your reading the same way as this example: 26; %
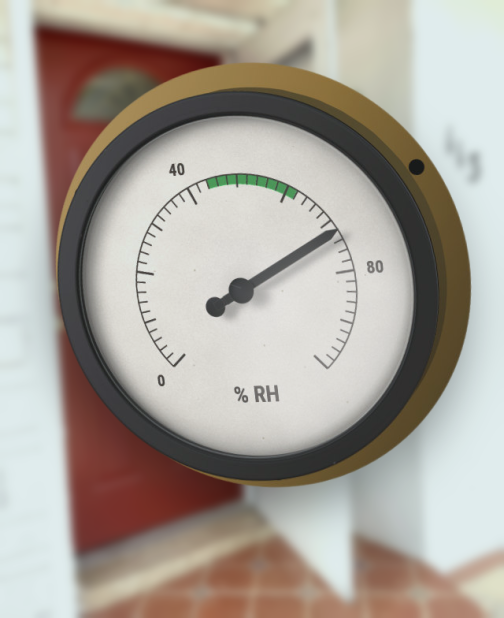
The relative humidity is 72; %
